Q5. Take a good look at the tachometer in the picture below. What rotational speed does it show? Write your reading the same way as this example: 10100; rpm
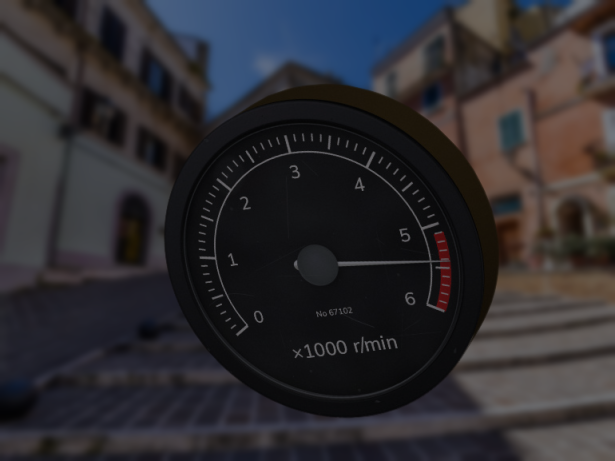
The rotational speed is 5400; rpm
